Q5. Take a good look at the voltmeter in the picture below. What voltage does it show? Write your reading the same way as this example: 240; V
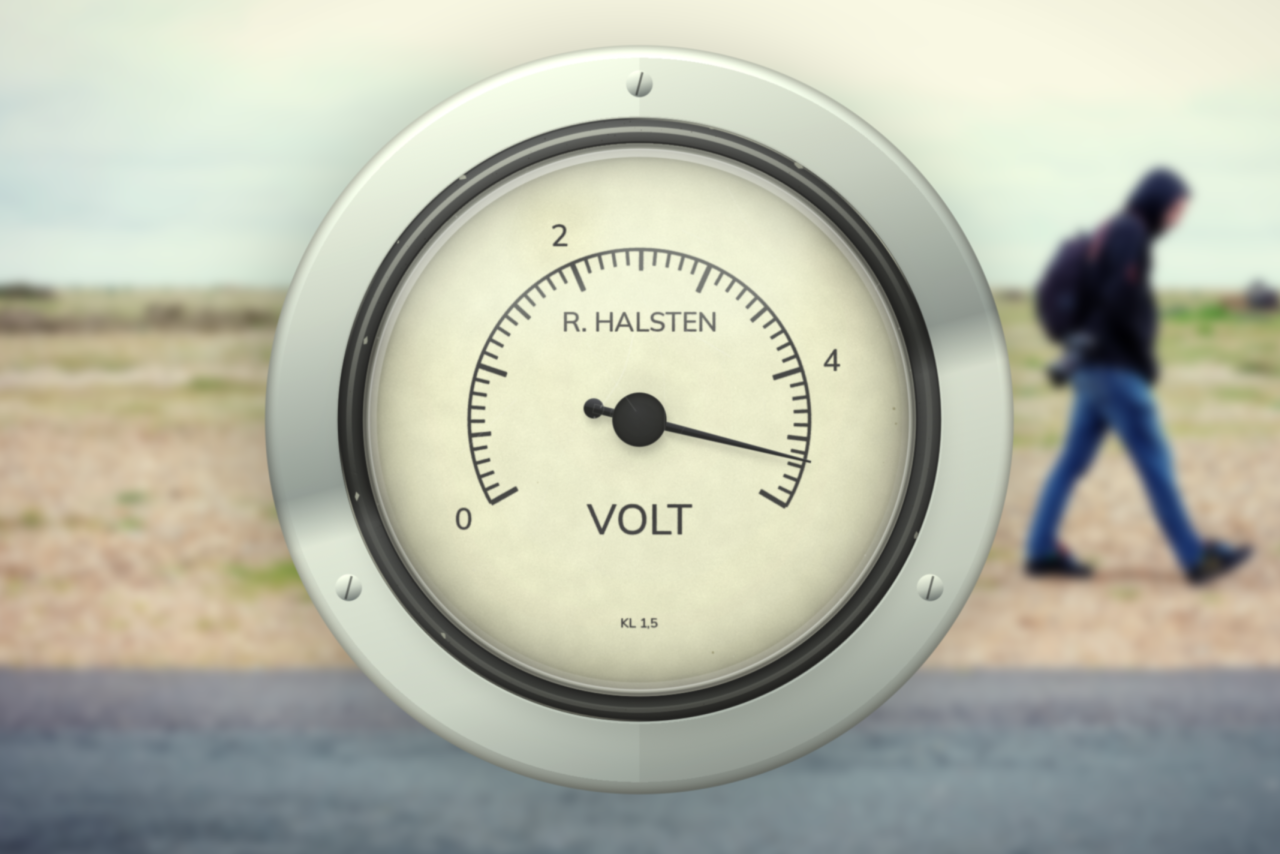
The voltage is 4.65; V
